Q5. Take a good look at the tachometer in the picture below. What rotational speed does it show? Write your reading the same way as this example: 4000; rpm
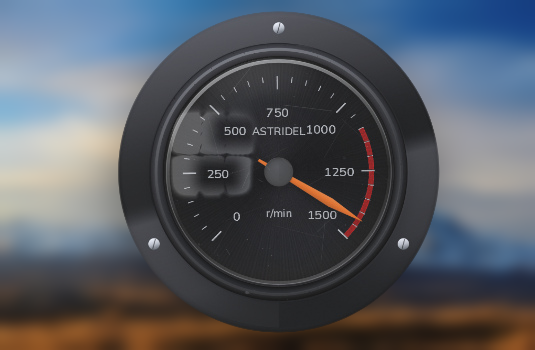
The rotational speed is 1425; rpm
